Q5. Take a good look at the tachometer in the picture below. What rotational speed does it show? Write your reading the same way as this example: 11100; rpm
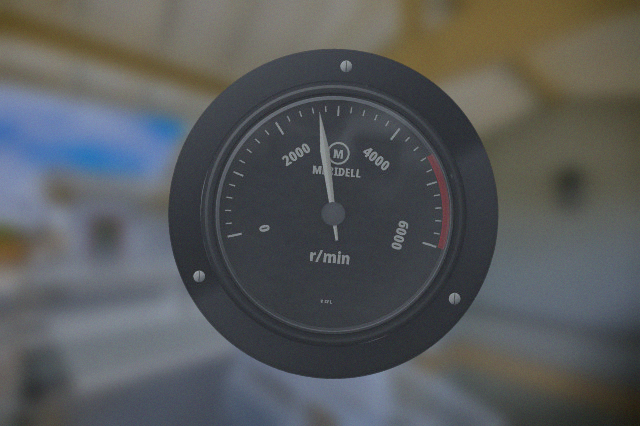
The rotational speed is 2700; rpm
